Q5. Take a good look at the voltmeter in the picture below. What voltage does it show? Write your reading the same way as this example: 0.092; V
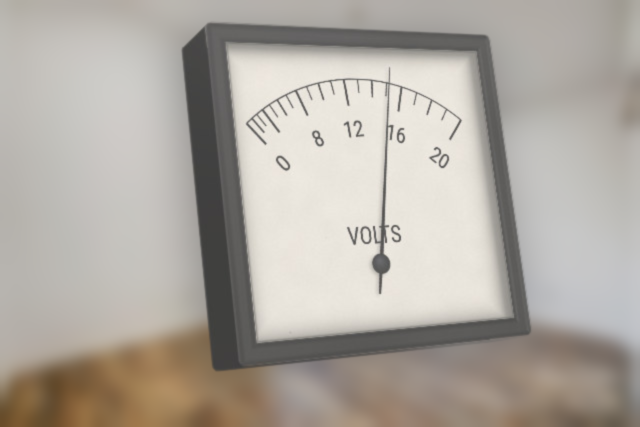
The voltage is 15; V
